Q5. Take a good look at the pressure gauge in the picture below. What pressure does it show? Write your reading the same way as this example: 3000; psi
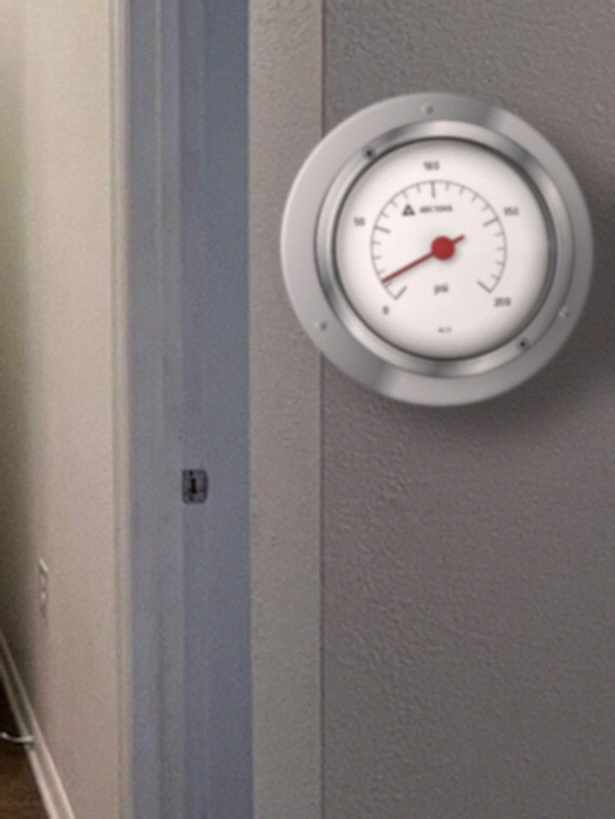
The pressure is 15; psi
